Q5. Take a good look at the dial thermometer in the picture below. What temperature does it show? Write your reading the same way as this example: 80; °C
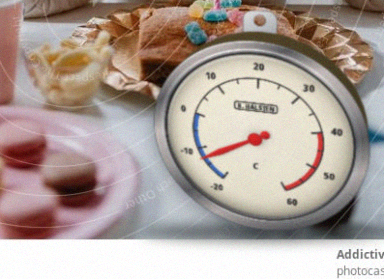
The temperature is -12.5; °C
